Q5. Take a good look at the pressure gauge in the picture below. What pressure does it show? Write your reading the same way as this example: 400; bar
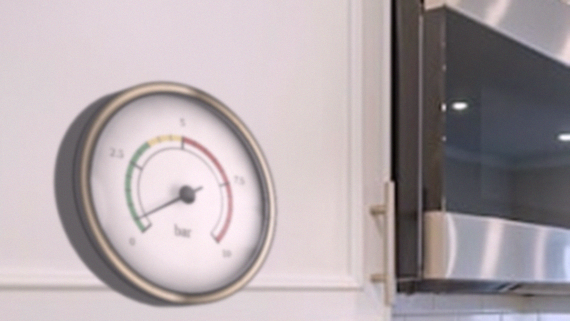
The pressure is 0.5; bar
